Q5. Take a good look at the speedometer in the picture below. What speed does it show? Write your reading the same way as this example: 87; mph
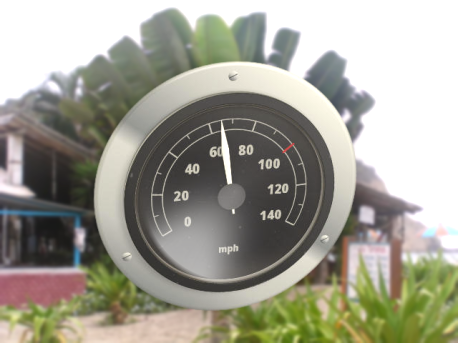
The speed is 65; mph
